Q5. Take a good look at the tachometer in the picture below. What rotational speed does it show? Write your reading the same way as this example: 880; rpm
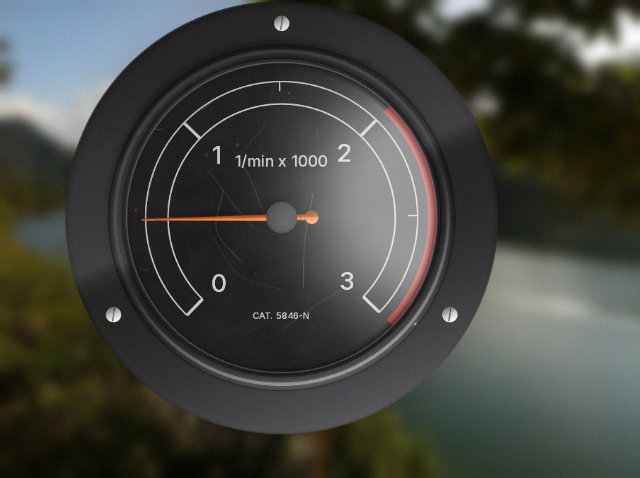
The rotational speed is 500; rpm
